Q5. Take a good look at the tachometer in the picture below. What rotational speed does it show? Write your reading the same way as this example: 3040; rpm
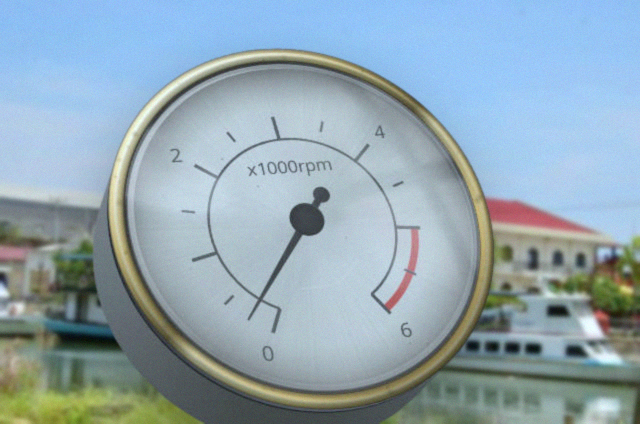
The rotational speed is 250; rpm
